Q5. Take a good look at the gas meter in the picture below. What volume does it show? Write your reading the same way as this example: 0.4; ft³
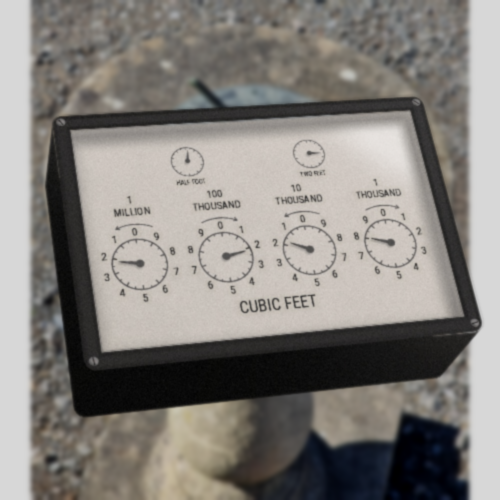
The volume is 221800; ft³
